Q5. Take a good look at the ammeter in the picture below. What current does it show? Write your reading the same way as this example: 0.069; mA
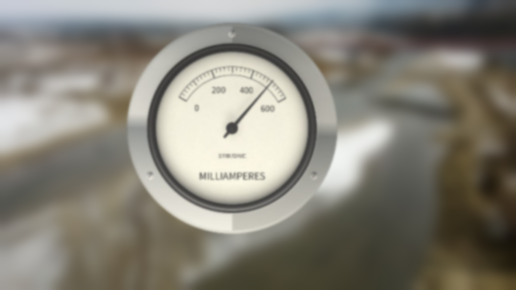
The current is 500; mA
